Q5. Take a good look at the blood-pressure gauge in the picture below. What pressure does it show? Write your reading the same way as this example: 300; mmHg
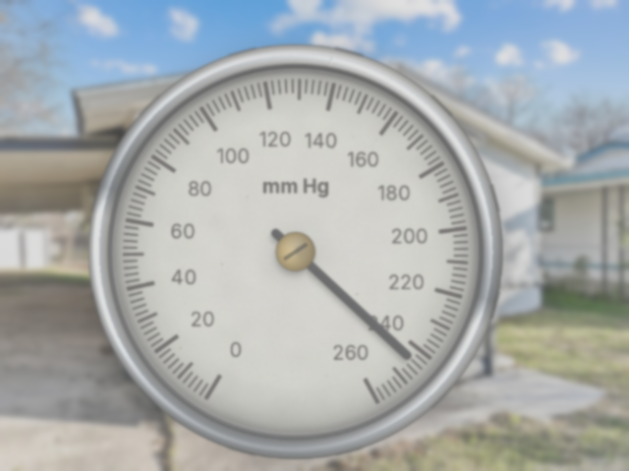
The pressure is 244; mmHg
